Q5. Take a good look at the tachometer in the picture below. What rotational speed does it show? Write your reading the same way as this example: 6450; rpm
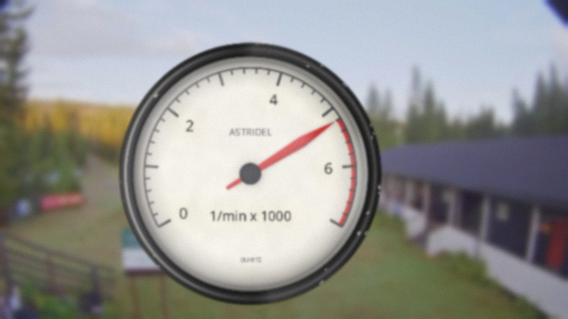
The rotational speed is 5200; rpm
